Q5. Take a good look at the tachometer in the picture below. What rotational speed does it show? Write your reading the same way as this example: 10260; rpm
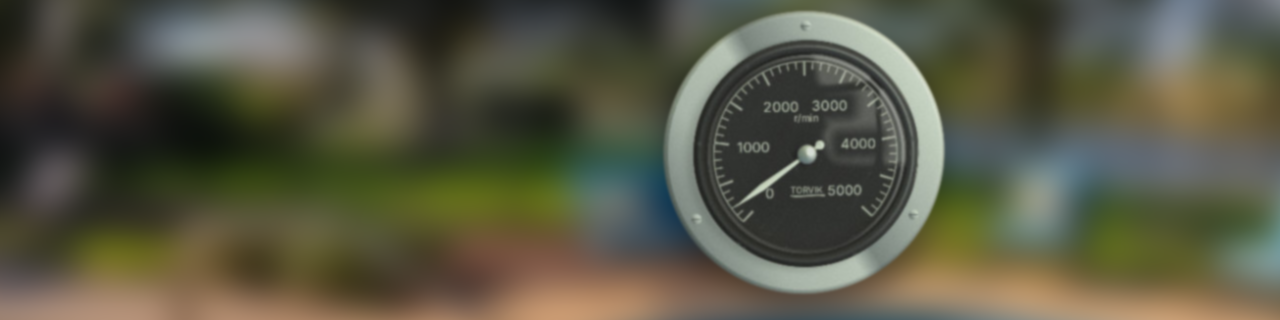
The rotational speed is 200; rpm
